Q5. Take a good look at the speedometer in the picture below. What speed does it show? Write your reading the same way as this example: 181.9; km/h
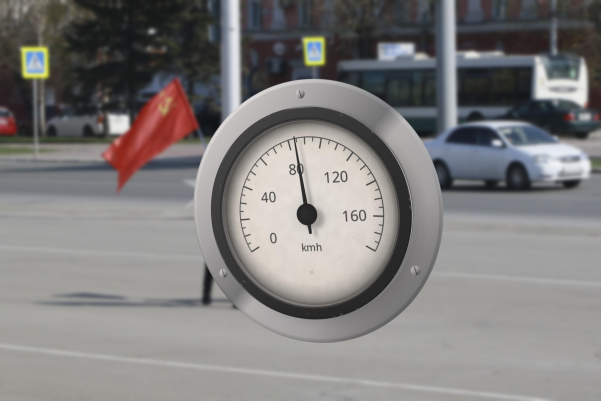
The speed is 85; km/h
